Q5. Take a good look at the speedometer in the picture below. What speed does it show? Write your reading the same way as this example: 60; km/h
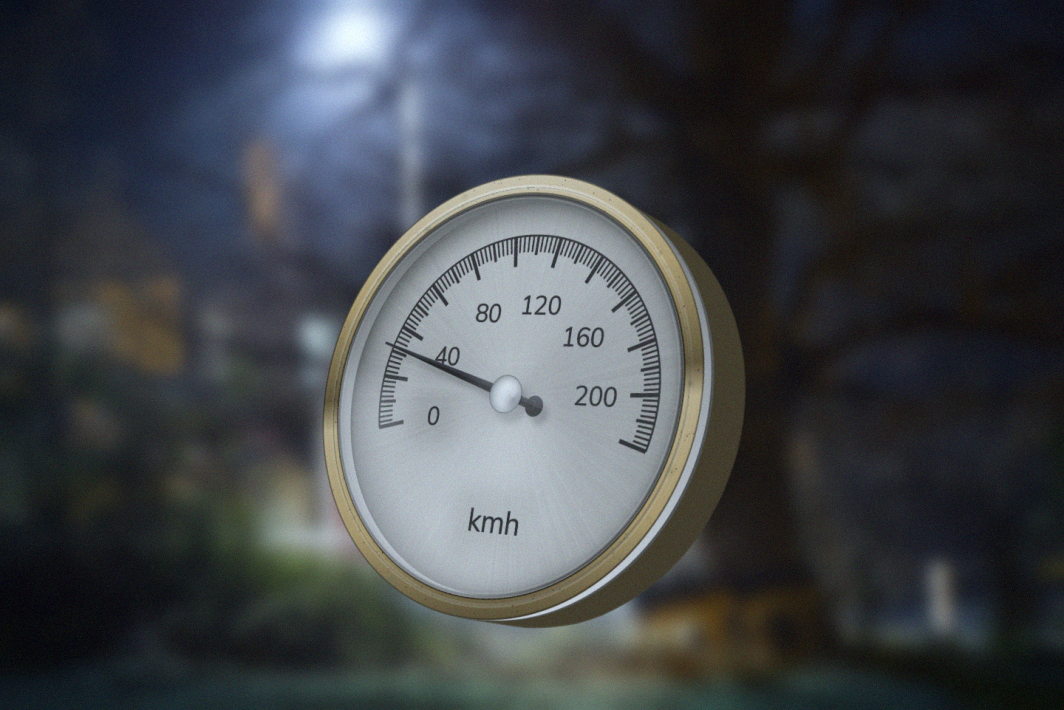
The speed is 32; km/h
